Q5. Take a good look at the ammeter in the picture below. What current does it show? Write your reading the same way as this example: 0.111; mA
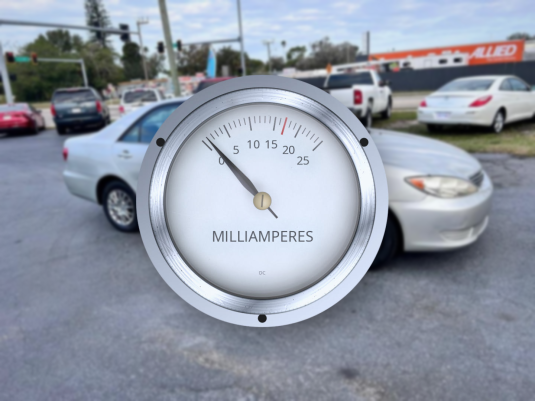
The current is 1; mA
